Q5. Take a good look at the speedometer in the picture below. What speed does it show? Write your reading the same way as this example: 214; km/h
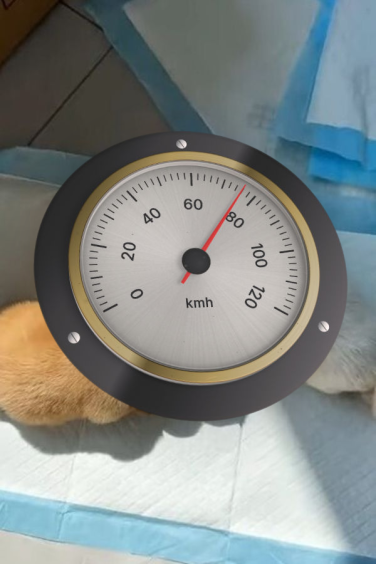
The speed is 76; km/h
